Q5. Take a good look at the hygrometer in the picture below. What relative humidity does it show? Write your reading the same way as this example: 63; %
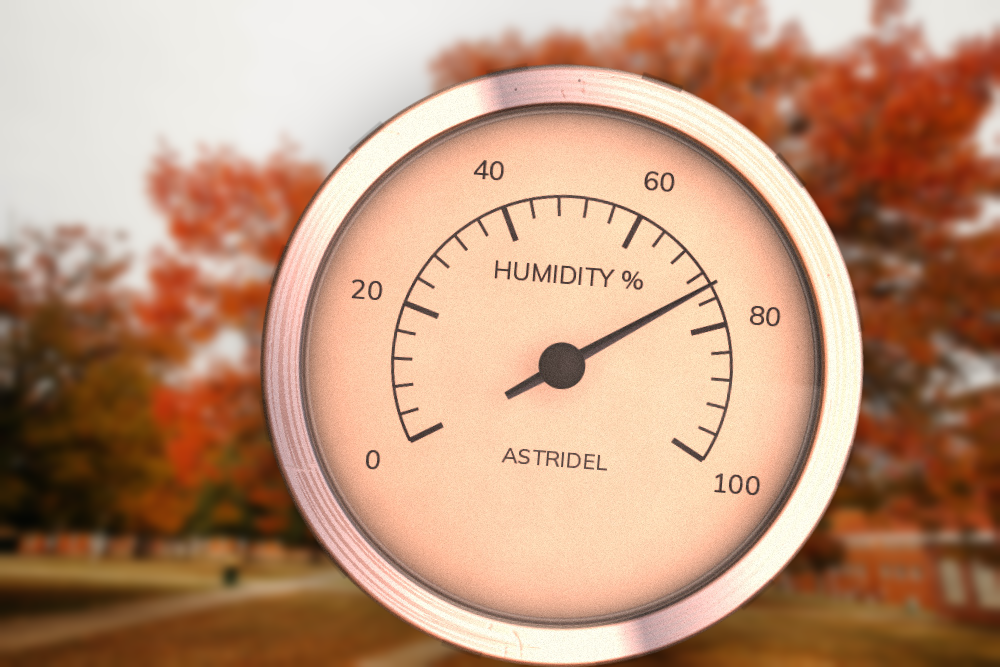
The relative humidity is 74; %
